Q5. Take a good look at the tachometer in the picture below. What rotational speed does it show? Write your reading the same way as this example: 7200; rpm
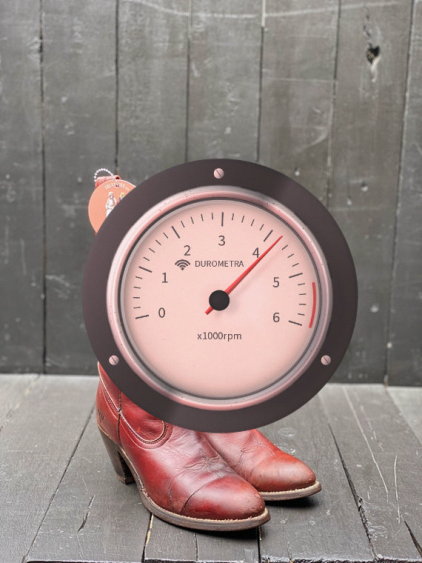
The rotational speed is 4200; rpm
